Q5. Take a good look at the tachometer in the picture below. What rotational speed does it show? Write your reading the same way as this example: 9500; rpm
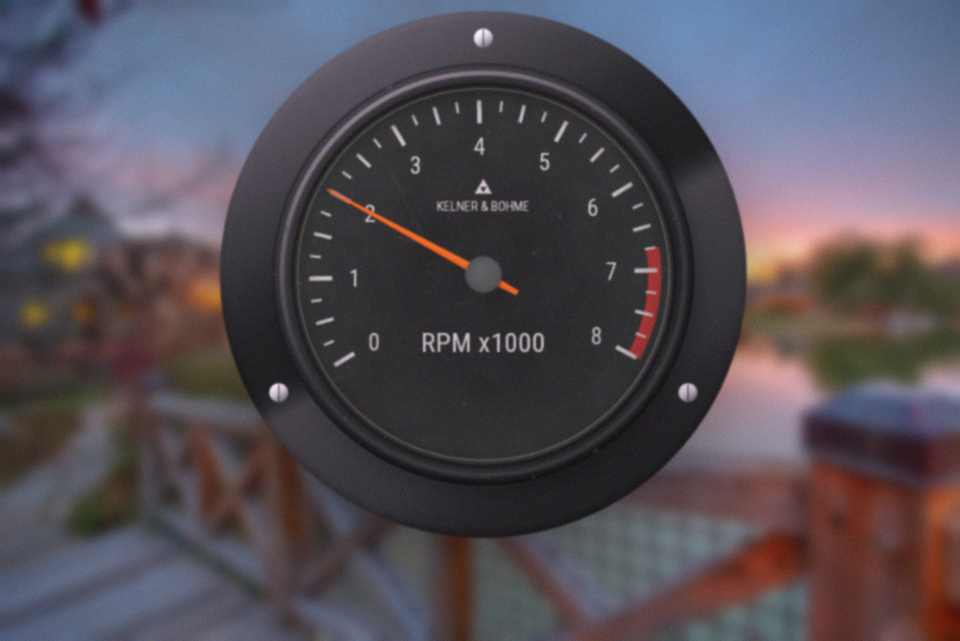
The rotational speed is 2000; rpm
